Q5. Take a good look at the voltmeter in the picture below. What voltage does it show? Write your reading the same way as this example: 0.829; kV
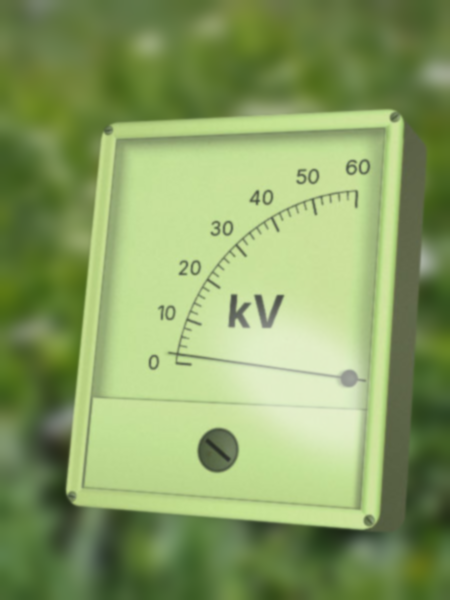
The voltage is 2; kV
